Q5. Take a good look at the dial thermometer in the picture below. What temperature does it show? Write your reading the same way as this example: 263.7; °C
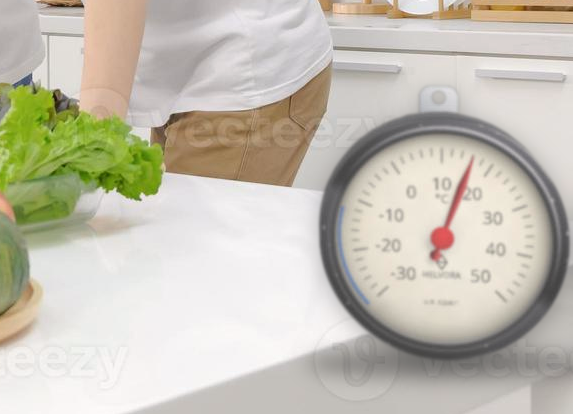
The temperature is 16; °C
